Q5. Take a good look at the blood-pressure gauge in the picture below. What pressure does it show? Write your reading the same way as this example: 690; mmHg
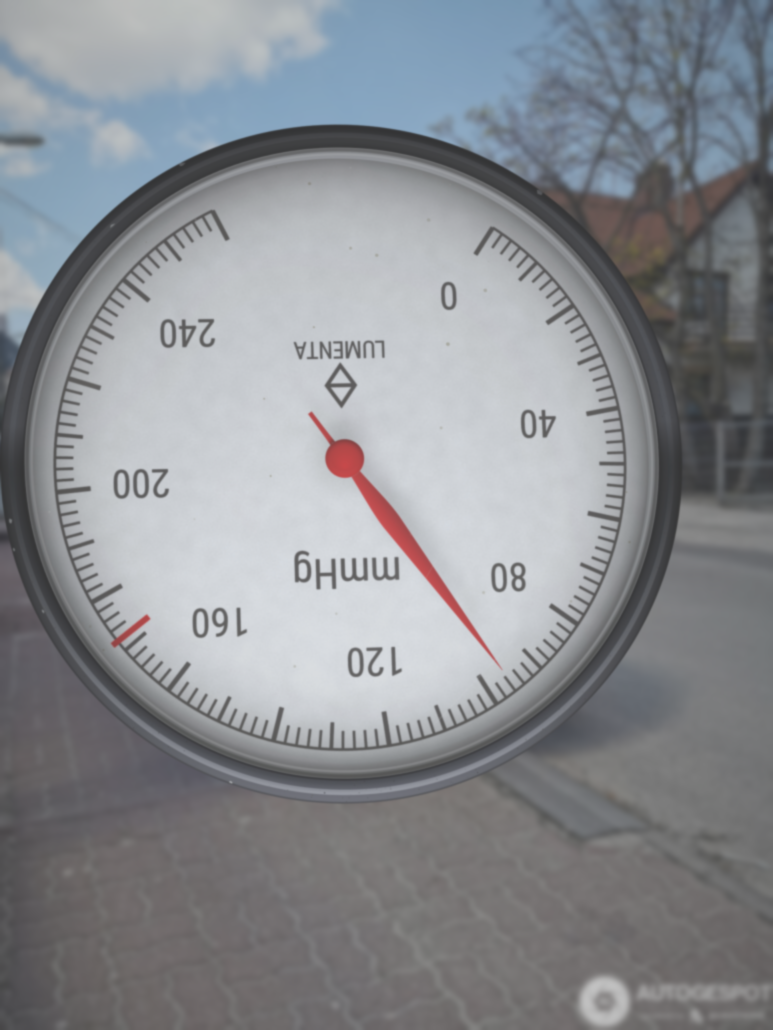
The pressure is 96; mmHg
